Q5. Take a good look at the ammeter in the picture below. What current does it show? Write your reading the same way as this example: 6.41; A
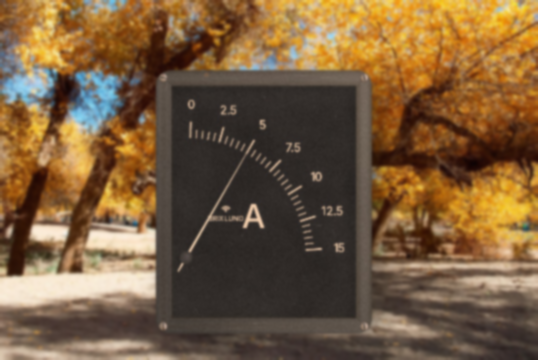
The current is 5; A
